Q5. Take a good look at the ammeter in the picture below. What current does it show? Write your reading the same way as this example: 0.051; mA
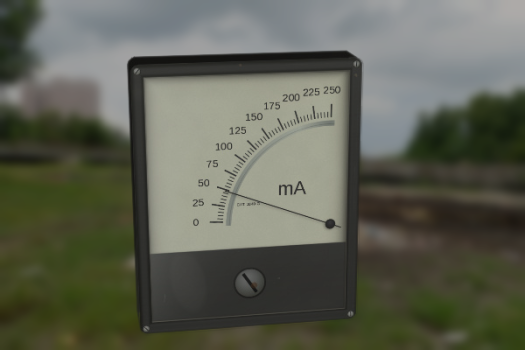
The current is 50; mA
